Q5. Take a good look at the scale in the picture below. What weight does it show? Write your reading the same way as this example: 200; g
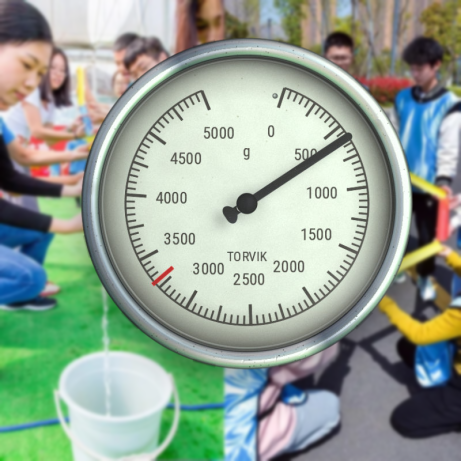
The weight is 600; g
